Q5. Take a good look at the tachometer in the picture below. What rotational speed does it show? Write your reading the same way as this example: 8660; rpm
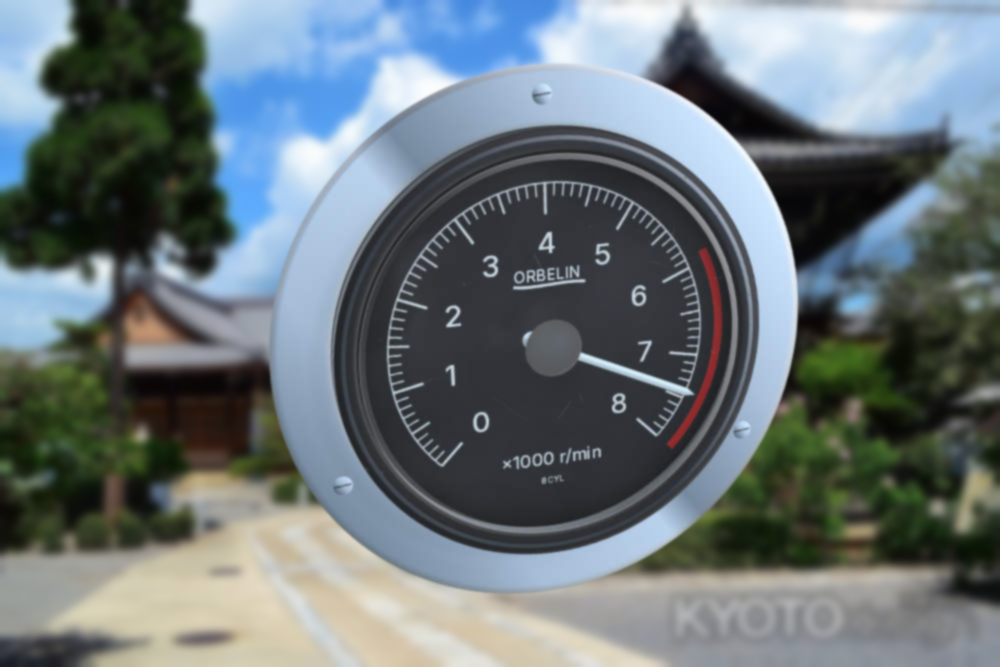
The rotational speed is 7400; rpm
